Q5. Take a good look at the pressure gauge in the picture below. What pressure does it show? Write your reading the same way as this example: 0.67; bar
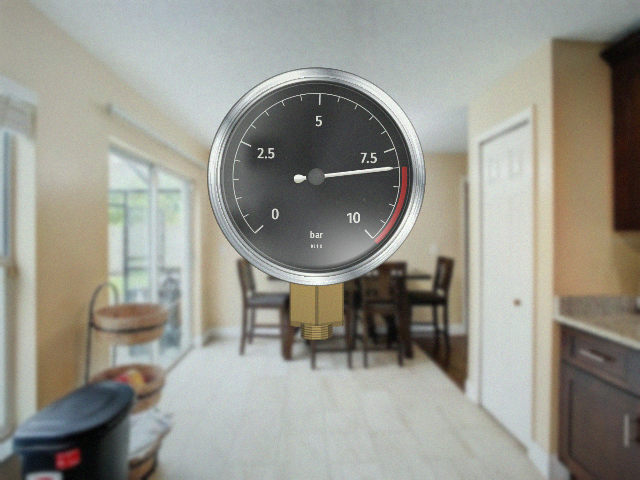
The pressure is 8; bar
